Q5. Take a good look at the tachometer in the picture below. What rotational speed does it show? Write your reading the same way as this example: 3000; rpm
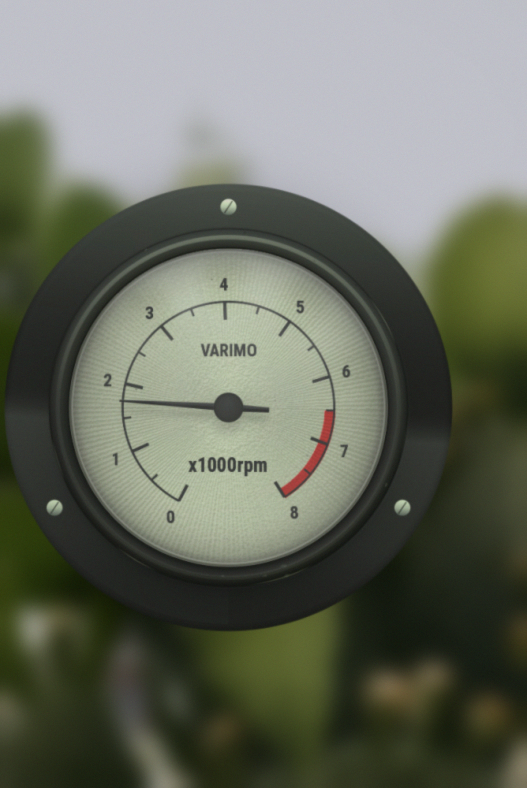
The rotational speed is 1750; rpm
